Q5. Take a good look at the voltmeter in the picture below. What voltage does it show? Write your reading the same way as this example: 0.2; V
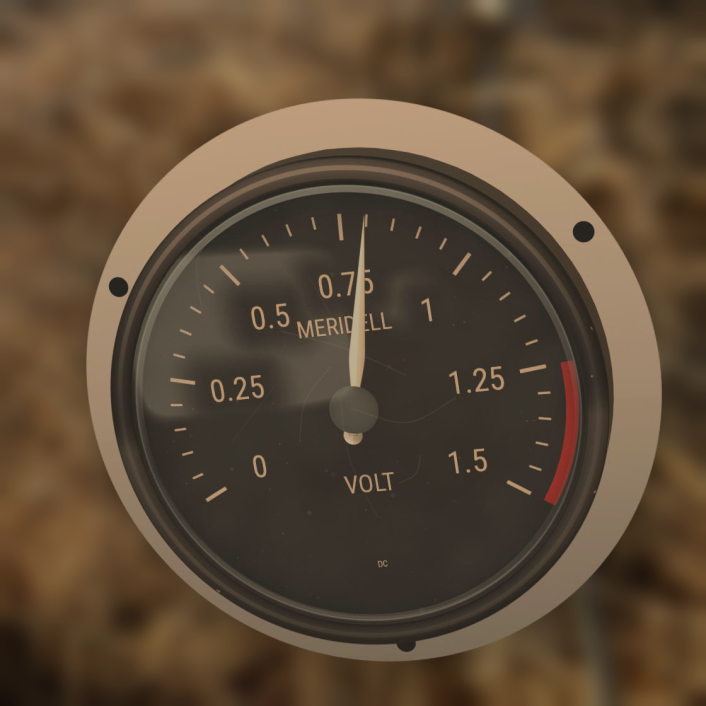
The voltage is 0.8; V
